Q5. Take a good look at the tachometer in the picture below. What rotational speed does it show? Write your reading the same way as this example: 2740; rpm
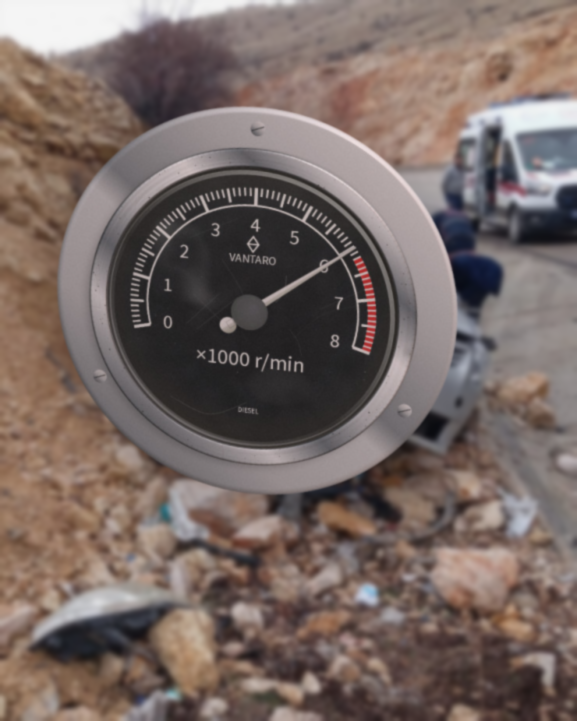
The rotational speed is 6000; rpm
